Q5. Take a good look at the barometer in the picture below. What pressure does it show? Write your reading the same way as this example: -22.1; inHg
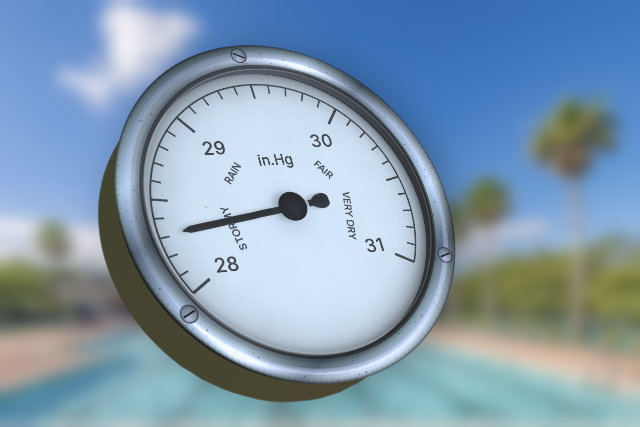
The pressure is 28.3; inHg
